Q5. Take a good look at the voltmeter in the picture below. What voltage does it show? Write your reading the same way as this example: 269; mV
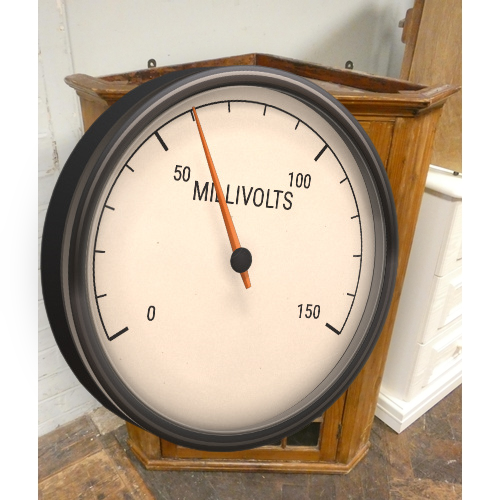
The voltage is 60; mV
